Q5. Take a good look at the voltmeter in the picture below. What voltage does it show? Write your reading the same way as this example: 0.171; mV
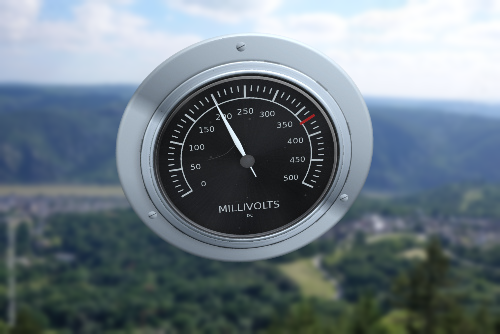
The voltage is 200; mV
